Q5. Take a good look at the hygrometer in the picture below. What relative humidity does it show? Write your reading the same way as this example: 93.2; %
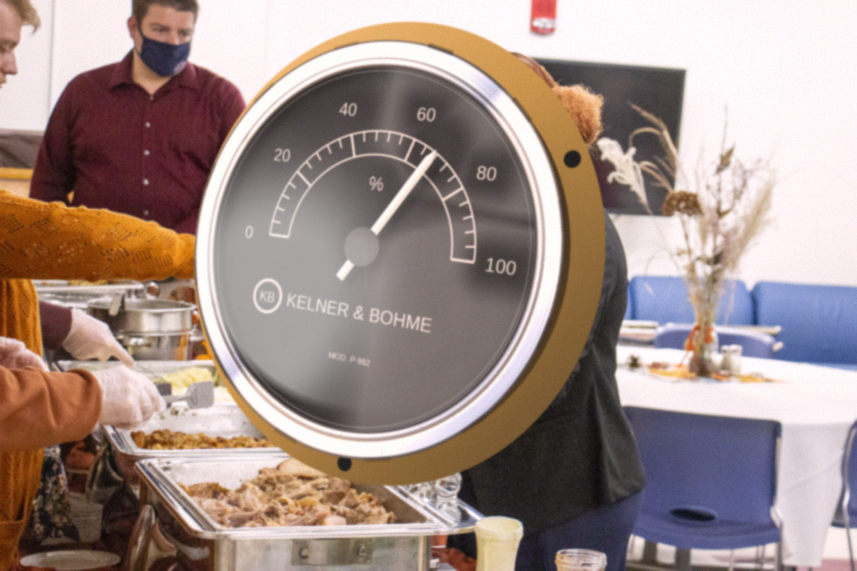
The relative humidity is 68; %
